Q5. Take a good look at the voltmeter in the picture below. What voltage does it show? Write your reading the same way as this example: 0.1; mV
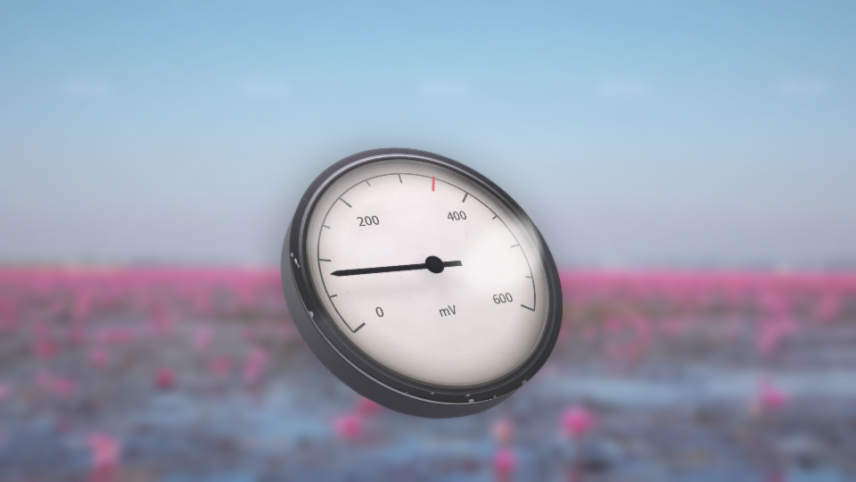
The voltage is 75; mV
